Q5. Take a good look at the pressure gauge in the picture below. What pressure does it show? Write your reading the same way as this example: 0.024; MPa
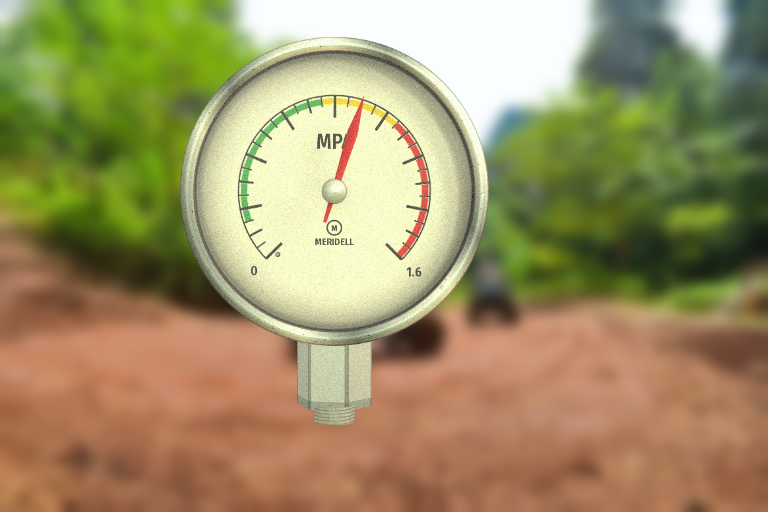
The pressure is 0.9; MPa
